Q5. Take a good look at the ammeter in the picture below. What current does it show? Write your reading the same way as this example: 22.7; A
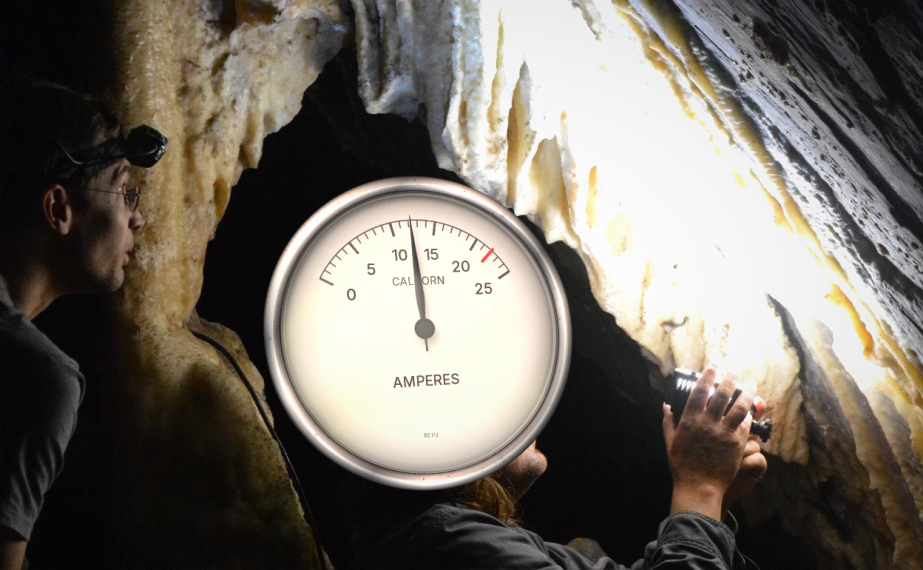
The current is 12; A
